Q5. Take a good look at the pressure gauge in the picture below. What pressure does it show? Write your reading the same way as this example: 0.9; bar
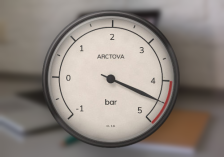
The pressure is 4.5; bar
